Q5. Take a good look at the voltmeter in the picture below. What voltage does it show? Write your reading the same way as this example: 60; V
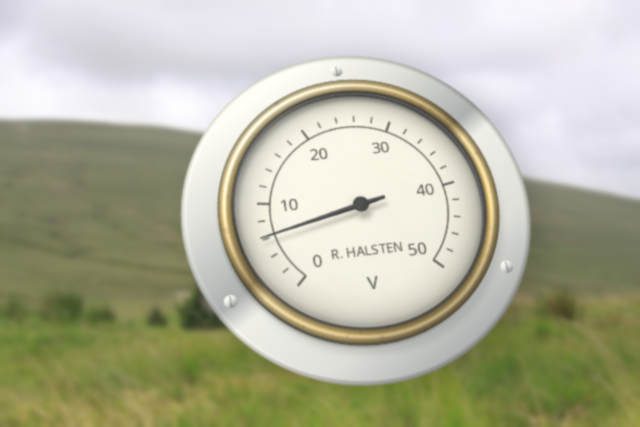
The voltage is 6; V
